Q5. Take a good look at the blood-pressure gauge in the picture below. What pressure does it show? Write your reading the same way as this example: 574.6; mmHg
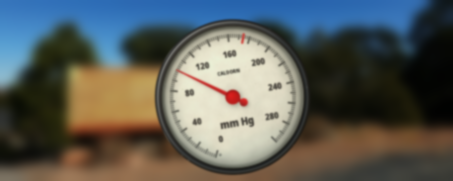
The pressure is 100; mmHg
